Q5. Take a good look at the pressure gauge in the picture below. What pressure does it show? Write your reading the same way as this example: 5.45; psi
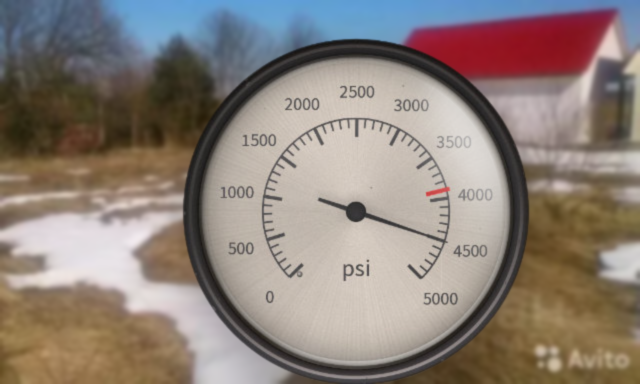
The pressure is 4500; psi
